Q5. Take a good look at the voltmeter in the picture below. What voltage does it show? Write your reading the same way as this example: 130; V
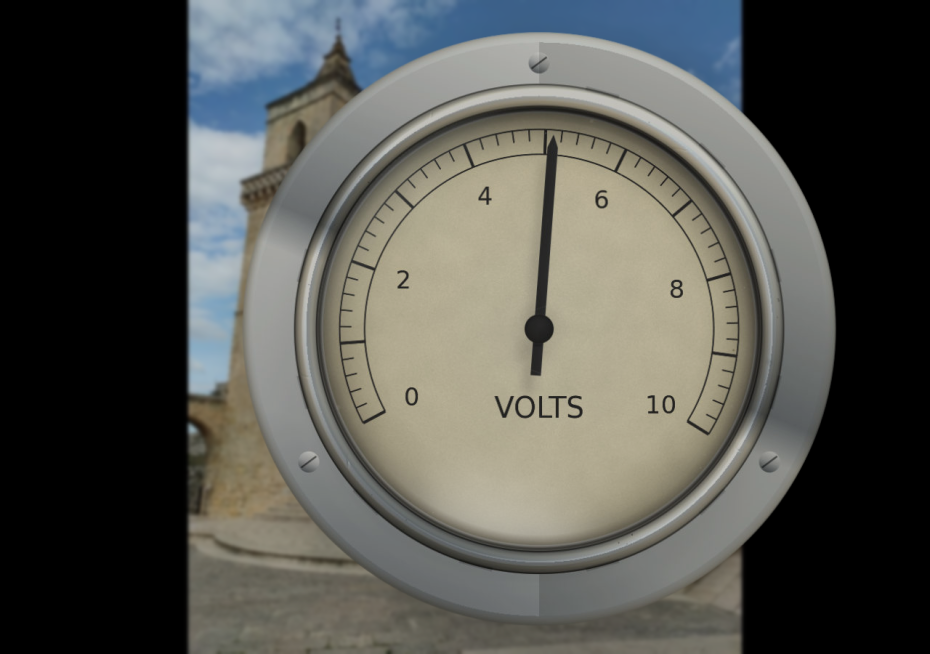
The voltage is 5.1; V
